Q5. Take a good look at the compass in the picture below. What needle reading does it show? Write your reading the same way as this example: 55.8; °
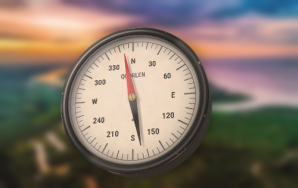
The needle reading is 350; °
